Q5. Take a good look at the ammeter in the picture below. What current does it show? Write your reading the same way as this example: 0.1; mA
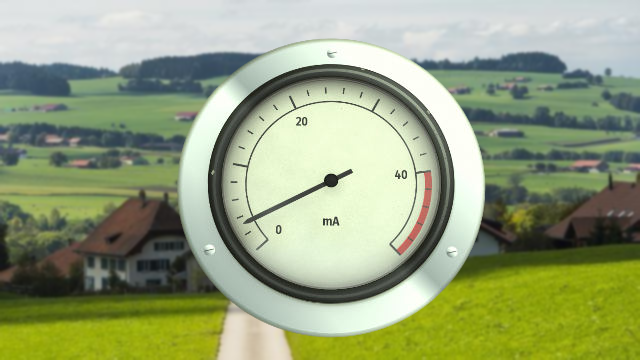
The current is 3; mA
